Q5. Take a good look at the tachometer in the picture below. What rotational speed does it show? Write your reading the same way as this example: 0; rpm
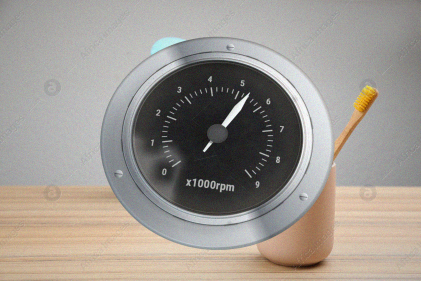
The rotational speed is 5400; rpm
